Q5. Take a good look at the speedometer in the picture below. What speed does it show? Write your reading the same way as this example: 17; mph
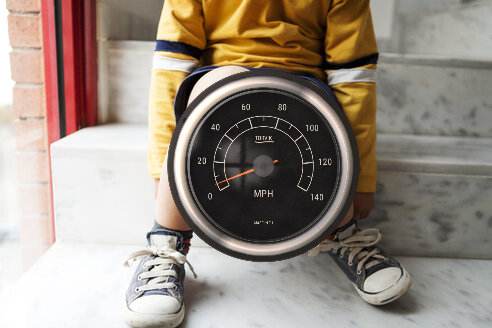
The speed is 5; mph
